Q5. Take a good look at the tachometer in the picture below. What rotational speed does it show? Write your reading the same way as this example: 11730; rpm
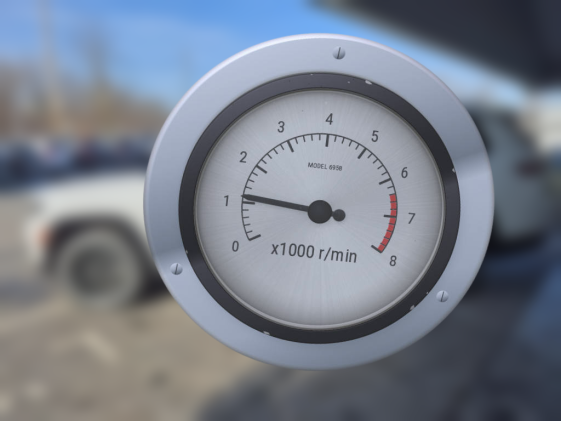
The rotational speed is 1200; rpm
